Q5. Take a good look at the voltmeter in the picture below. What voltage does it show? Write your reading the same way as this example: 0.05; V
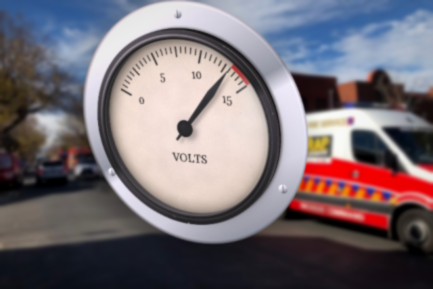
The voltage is 13; V
